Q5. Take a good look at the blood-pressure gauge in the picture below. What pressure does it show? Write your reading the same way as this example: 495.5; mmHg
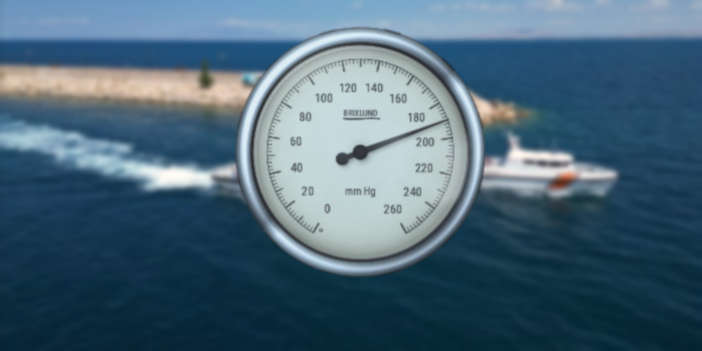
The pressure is 190; mmHg
